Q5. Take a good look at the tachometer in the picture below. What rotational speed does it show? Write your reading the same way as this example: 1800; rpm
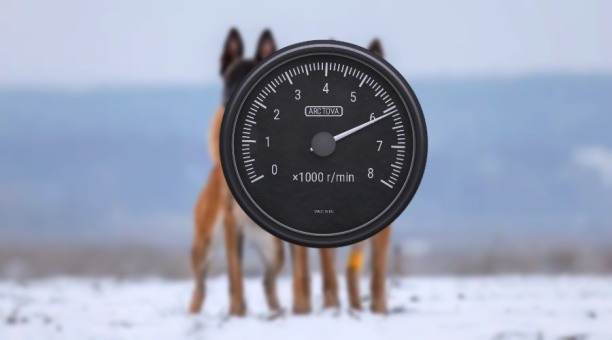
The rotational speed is 6100; rpm
